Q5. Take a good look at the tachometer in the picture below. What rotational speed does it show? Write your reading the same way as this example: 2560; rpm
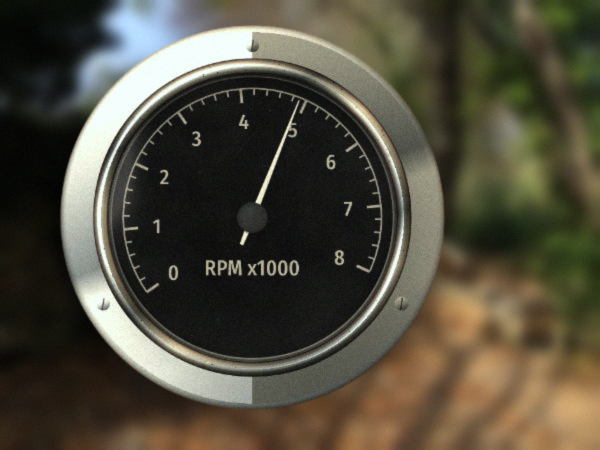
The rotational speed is 4900; rpm
